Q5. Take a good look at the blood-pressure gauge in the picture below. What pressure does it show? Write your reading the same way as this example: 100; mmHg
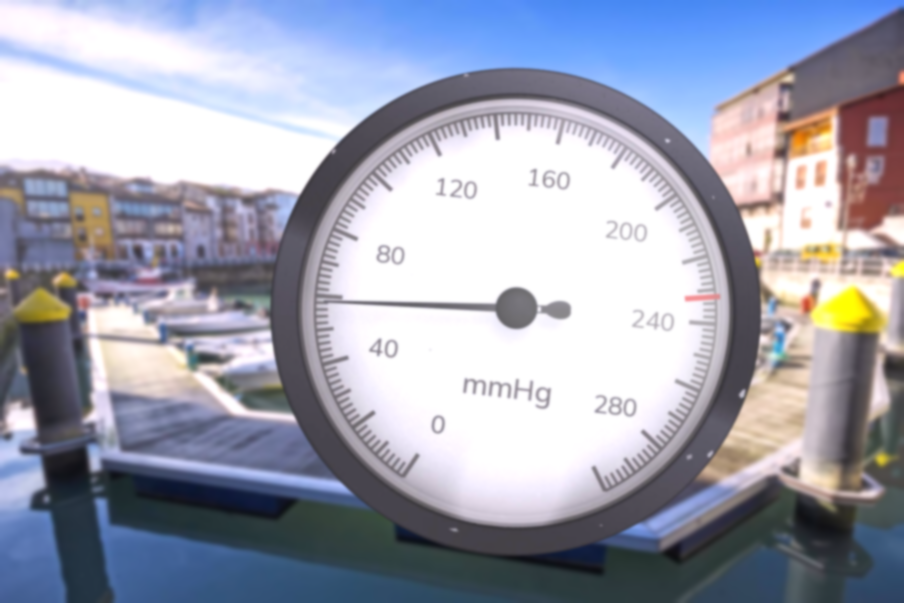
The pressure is 58; mmHg
